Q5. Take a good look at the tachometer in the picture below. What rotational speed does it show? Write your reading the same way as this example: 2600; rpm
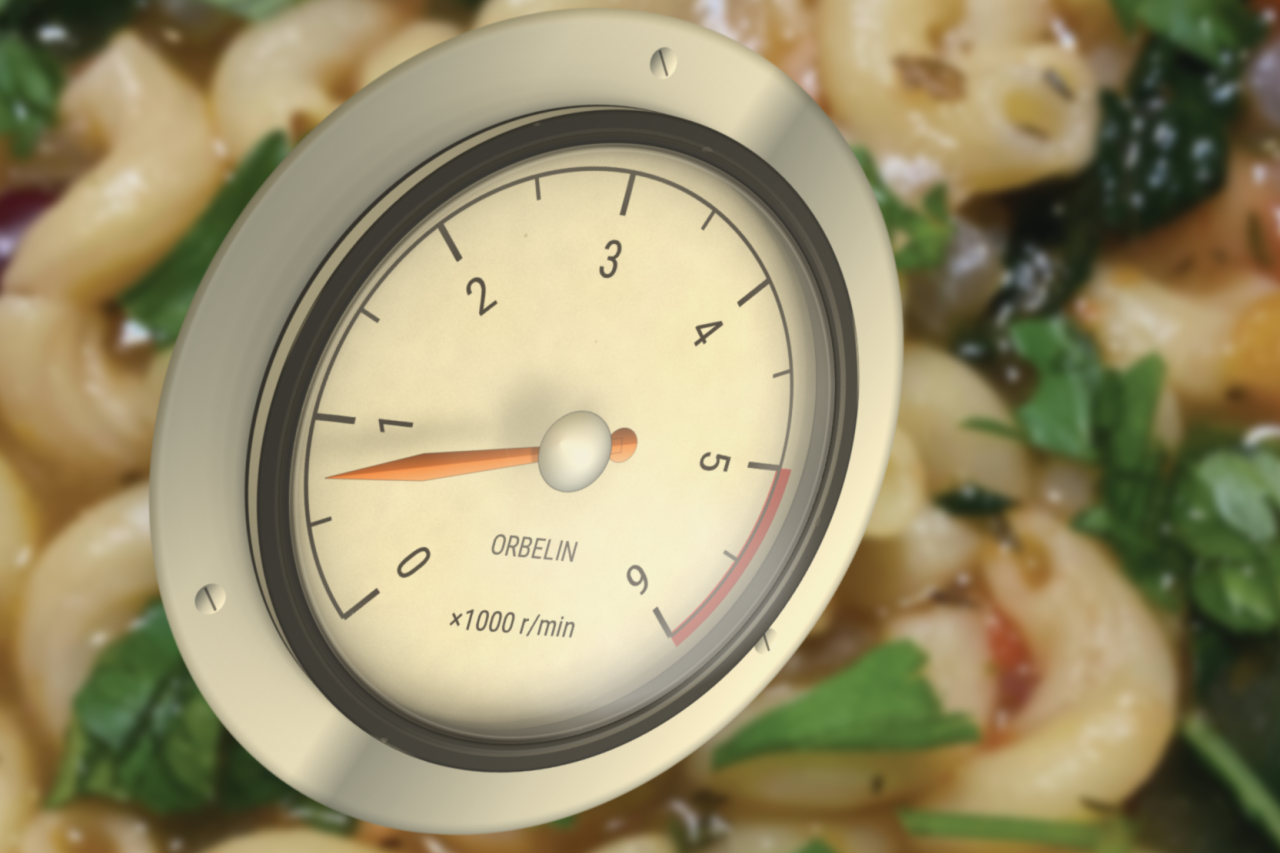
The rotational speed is 750; rpm
